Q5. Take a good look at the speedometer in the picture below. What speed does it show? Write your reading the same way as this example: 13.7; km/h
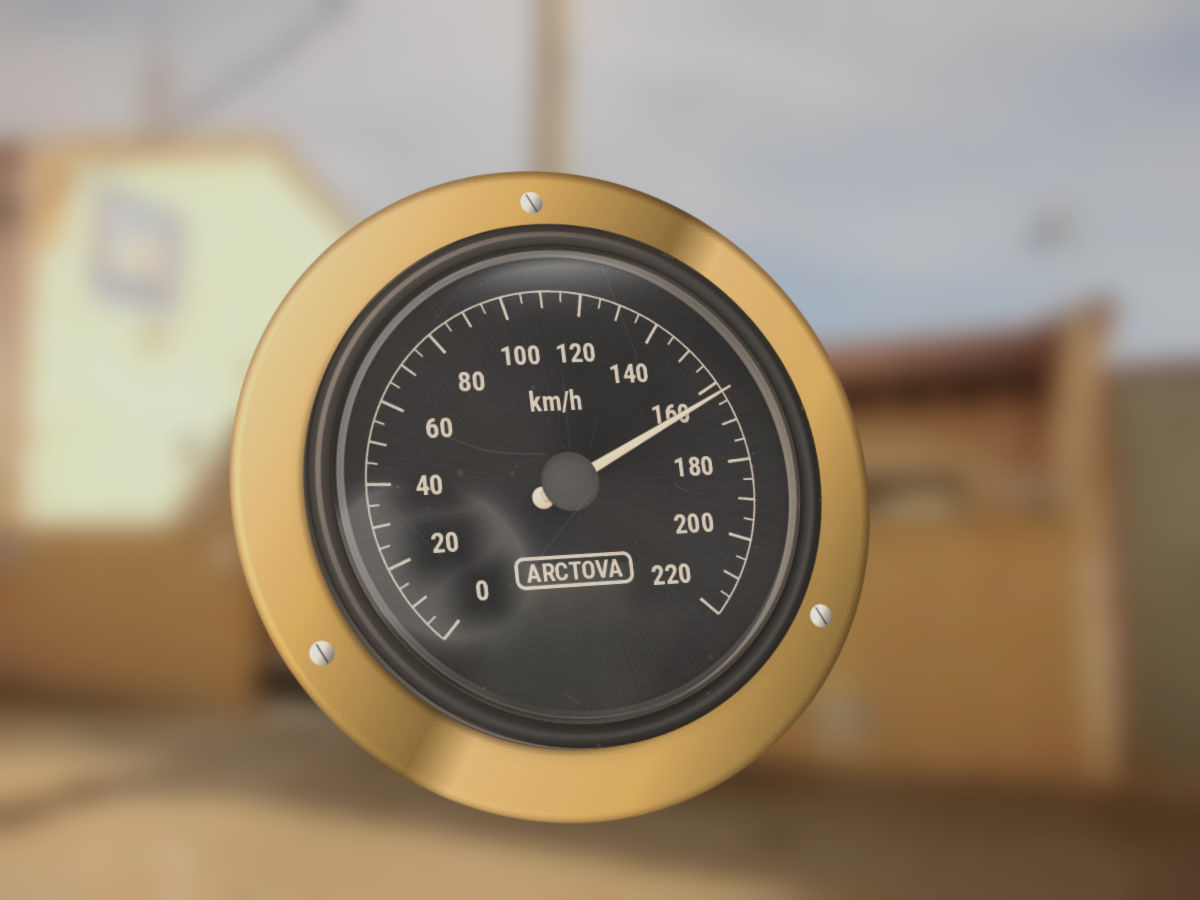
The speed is 162.5; km/h
